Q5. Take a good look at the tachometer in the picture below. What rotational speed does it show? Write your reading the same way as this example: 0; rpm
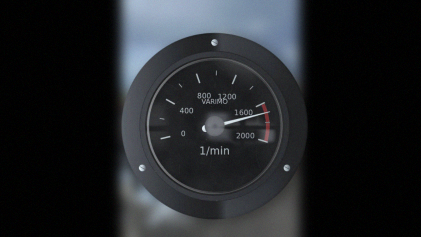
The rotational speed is 1700; rpm
